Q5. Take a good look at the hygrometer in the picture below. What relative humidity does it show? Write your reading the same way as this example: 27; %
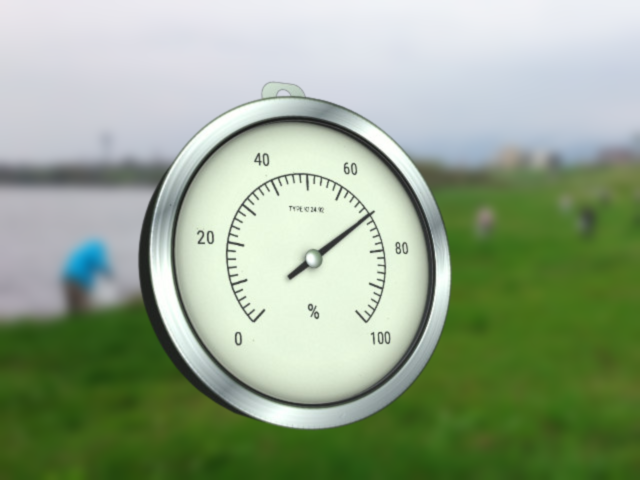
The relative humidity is 70; %
